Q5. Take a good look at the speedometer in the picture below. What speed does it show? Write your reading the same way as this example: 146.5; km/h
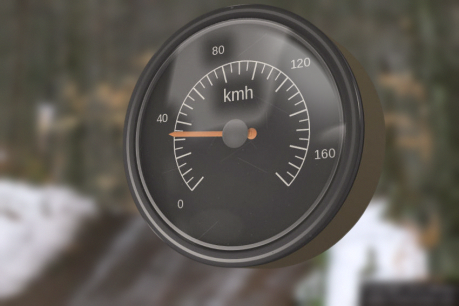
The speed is 32.5; km/h
